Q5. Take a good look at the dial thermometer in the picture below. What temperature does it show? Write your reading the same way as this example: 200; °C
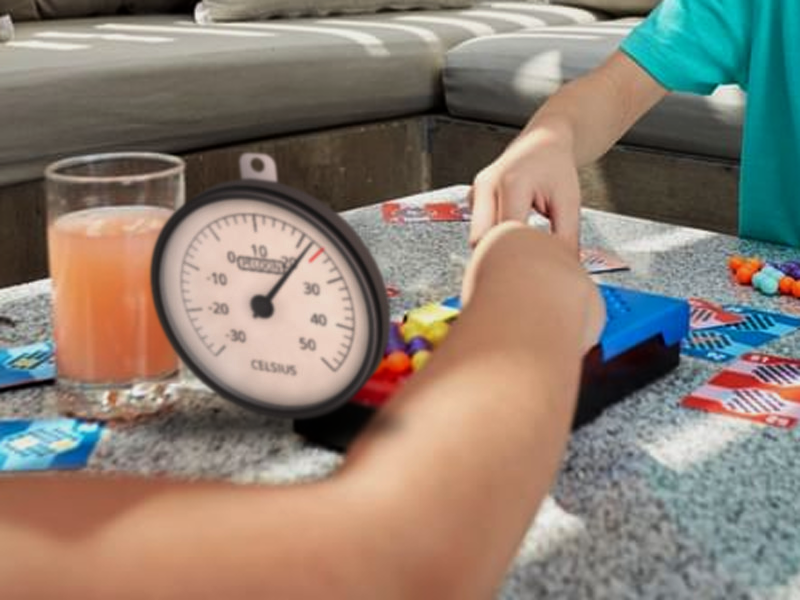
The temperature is 22; °C
